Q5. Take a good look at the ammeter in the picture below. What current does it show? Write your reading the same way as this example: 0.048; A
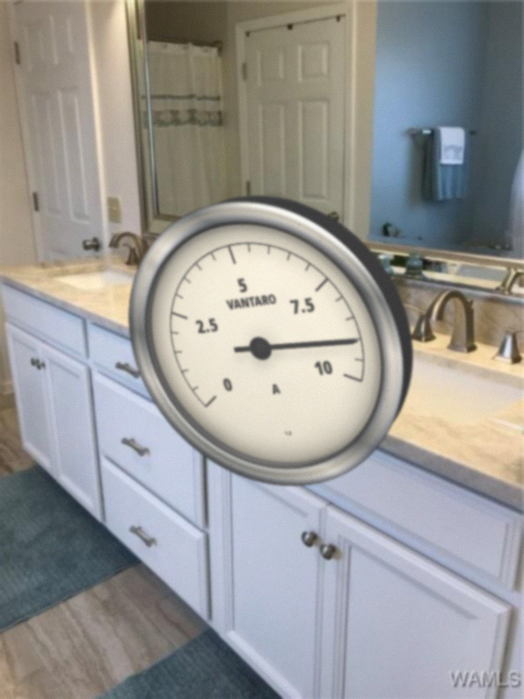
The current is 9; A
